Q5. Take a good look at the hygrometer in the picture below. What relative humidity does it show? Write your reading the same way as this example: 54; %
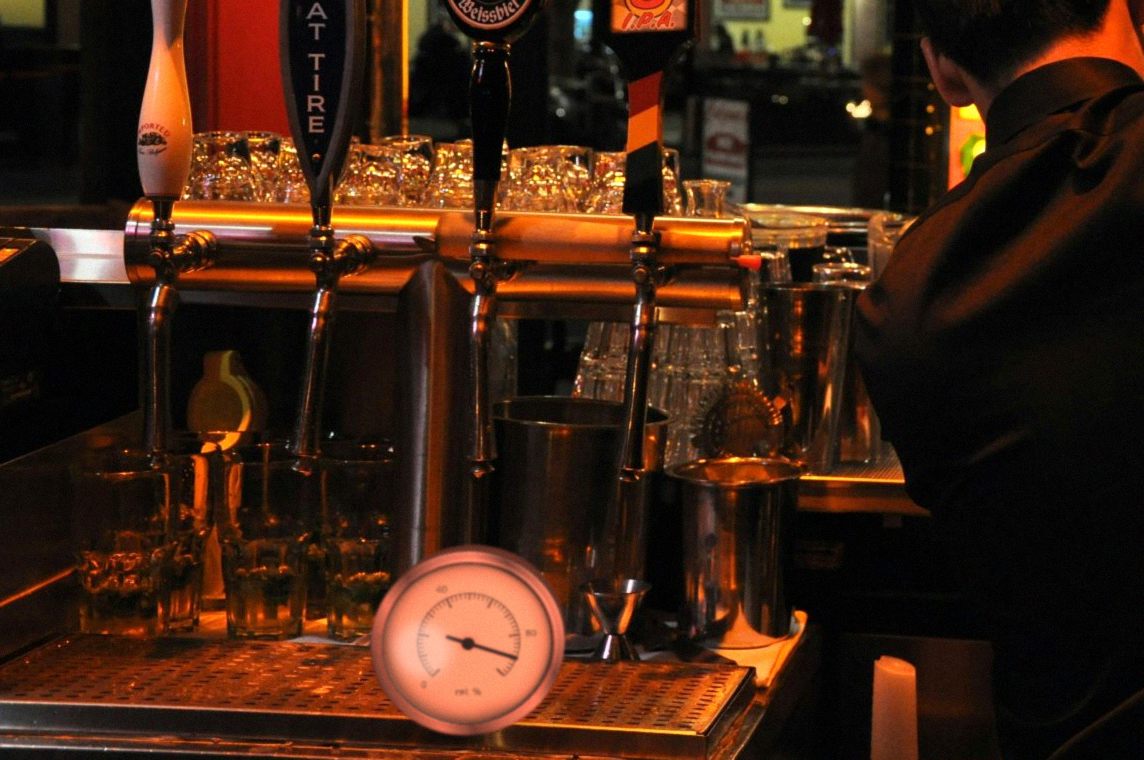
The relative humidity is 90; %
